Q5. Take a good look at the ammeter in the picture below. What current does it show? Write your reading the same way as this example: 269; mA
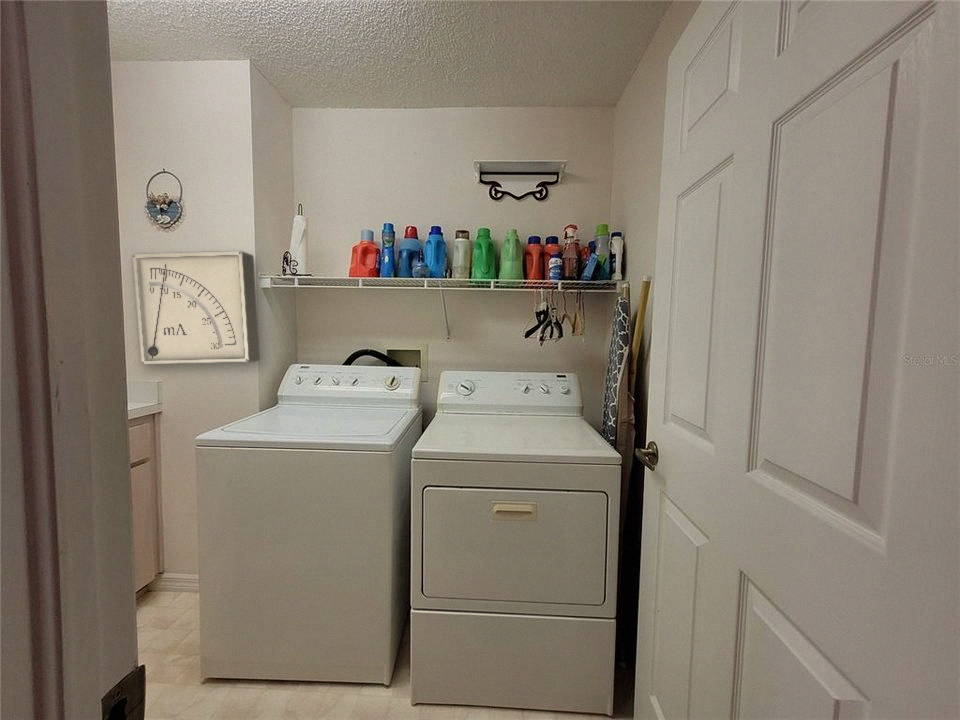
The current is 10; mA
